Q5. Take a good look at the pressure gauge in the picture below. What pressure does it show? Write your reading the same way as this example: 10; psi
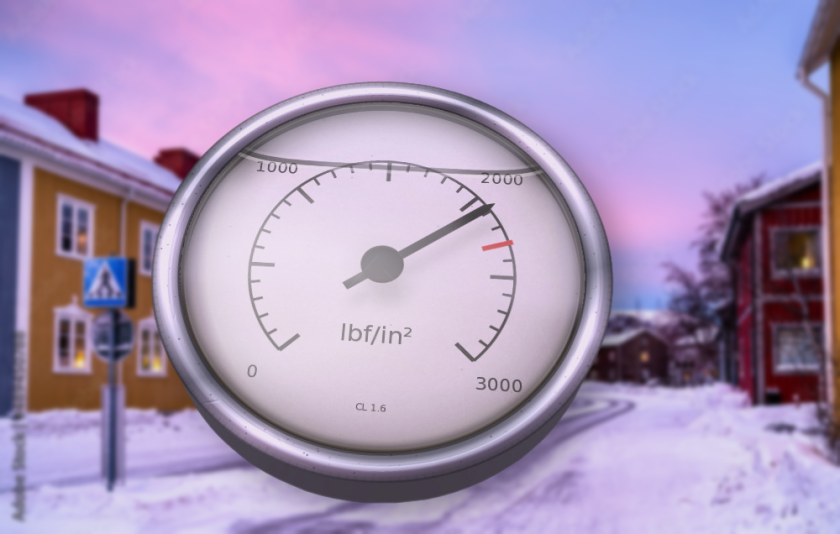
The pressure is 2100; psi
